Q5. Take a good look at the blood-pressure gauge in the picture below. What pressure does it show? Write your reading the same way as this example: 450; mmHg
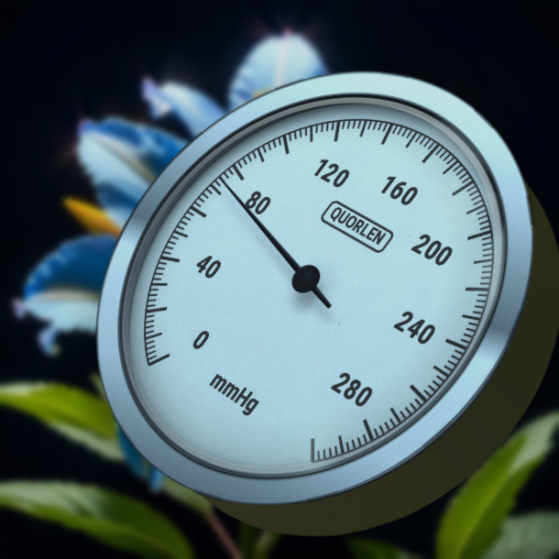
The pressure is 74; mmHg
